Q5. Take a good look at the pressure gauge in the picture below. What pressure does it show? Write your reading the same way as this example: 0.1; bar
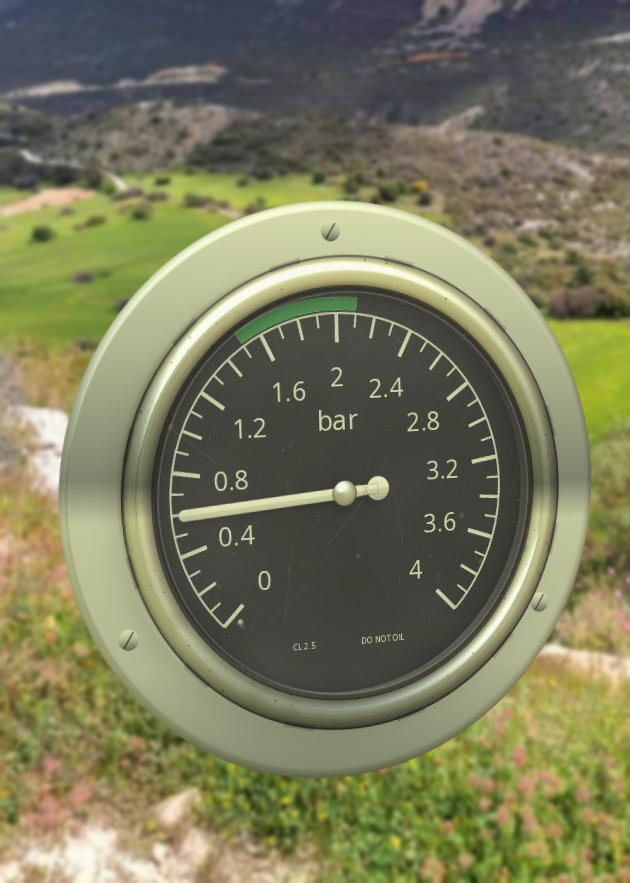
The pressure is 0.6; bar
